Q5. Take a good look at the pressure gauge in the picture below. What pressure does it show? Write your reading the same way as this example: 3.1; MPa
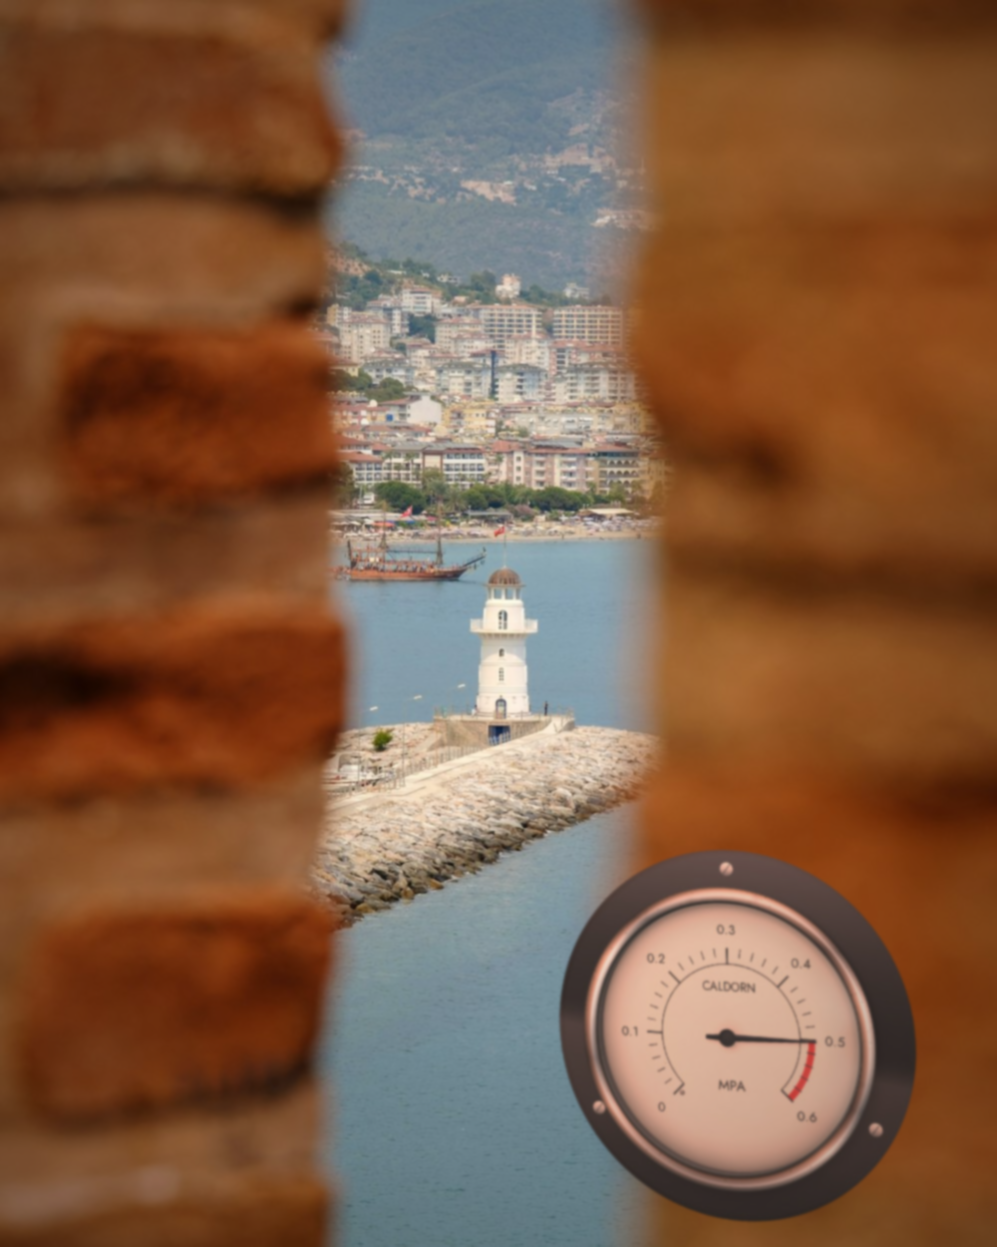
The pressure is 0.5; MPa
